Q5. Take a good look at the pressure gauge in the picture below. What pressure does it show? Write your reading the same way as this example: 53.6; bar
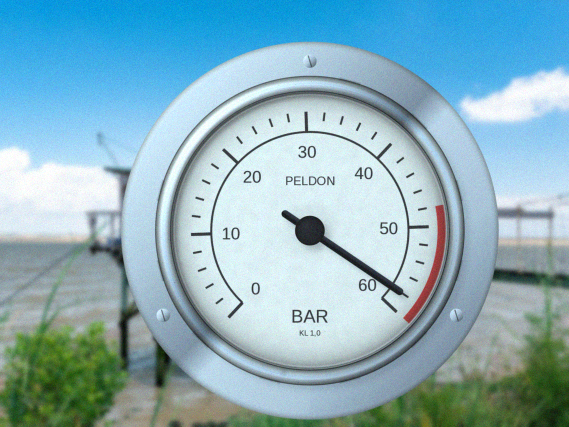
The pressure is 58; bar
